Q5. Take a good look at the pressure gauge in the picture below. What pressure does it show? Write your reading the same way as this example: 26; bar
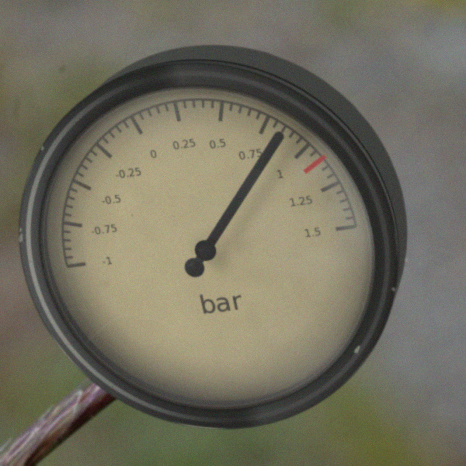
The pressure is 0.85; bar
